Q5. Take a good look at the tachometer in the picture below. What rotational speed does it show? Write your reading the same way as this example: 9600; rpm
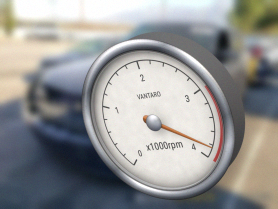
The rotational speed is 3800; rpm
